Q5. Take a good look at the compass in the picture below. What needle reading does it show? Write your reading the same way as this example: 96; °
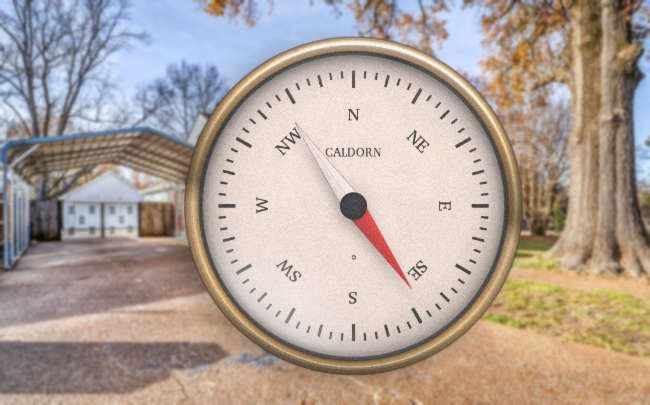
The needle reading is 145; °
